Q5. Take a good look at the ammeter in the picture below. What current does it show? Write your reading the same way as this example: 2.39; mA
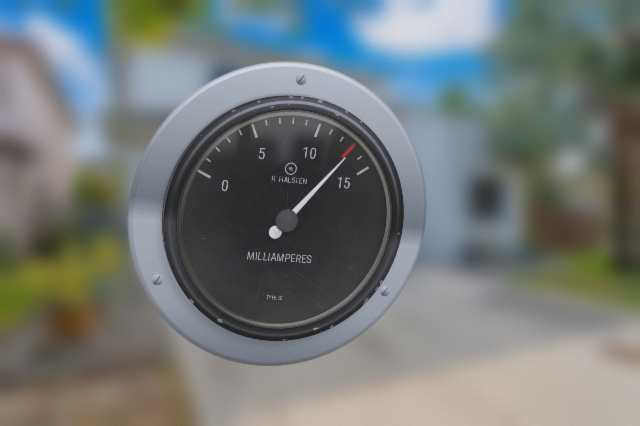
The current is 13; mA
